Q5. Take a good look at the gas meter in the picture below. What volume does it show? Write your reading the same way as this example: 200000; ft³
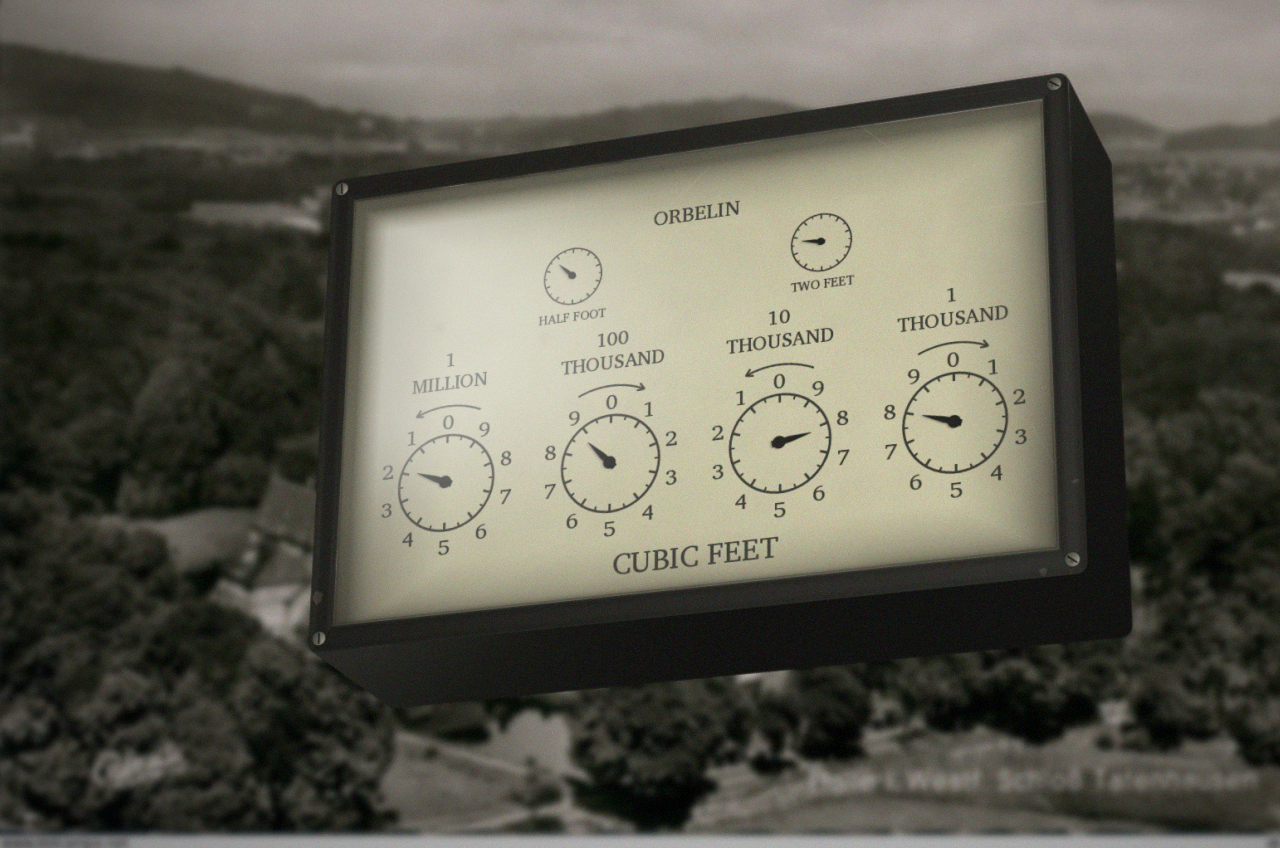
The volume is 187800; ft³
